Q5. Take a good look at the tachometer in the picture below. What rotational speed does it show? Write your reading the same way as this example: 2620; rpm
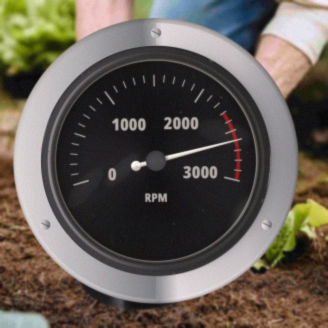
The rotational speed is 2600; rpm
